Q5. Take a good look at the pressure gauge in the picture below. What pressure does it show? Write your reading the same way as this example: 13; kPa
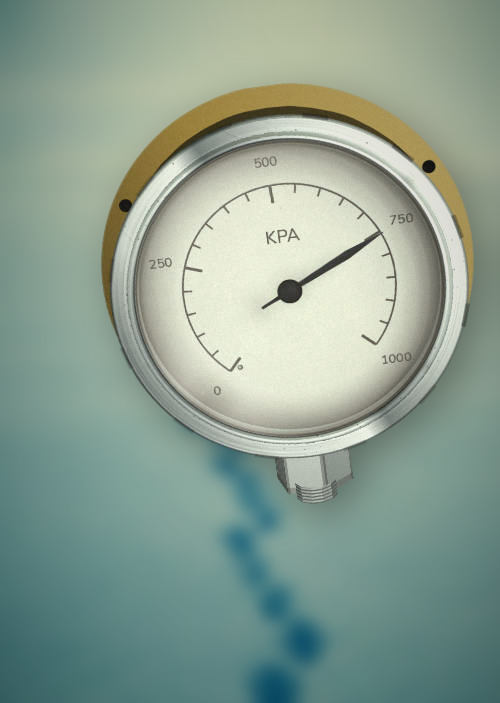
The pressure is 750; kPa
